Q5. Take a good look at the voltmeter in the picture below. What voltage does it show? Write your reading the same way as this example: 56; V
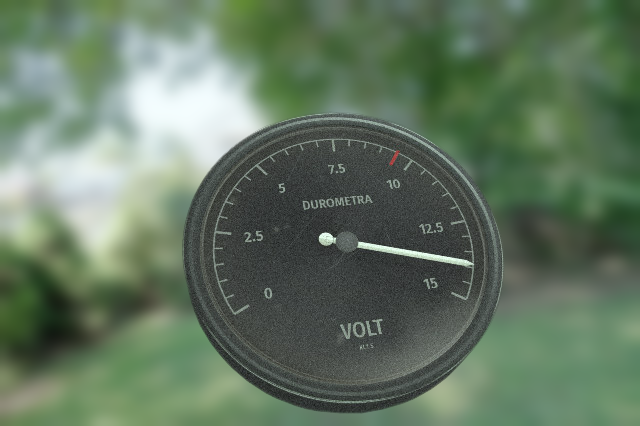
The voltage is 14; V
